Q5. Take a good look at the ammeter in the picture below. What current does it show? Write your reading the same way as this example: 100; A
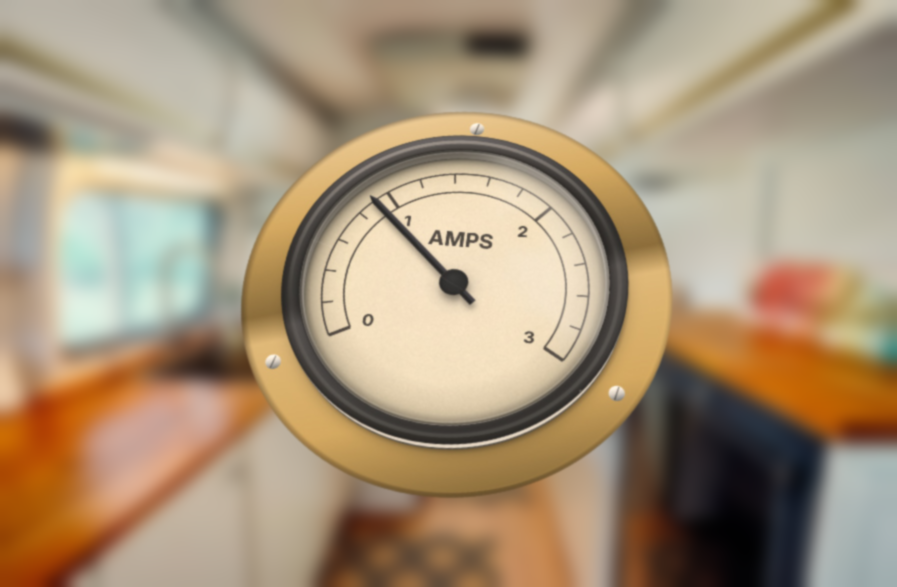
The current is 0.9; A
